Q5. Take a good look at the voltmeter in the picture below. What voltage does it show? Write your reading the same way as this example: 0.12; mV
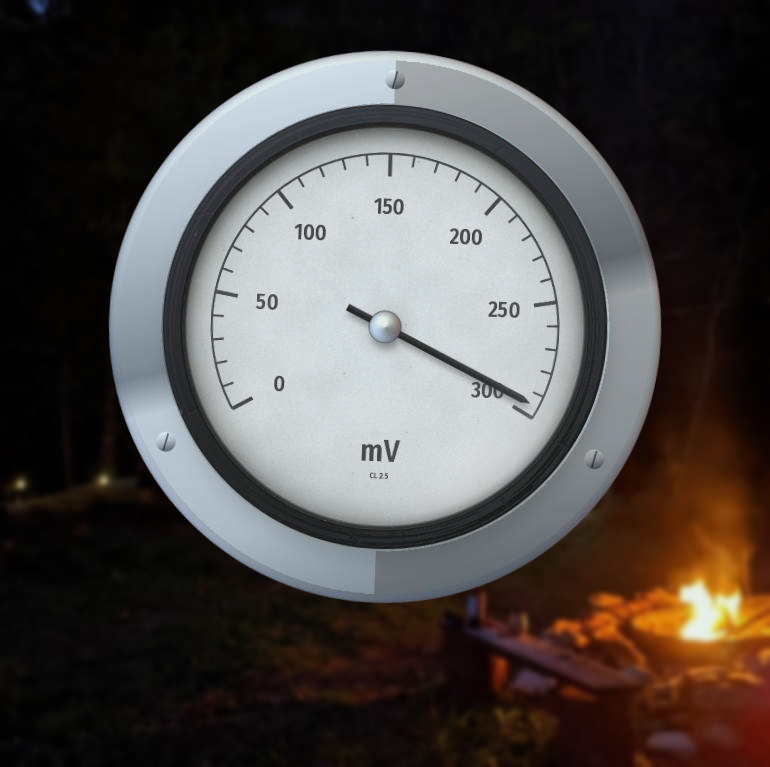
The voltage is 295; mV
